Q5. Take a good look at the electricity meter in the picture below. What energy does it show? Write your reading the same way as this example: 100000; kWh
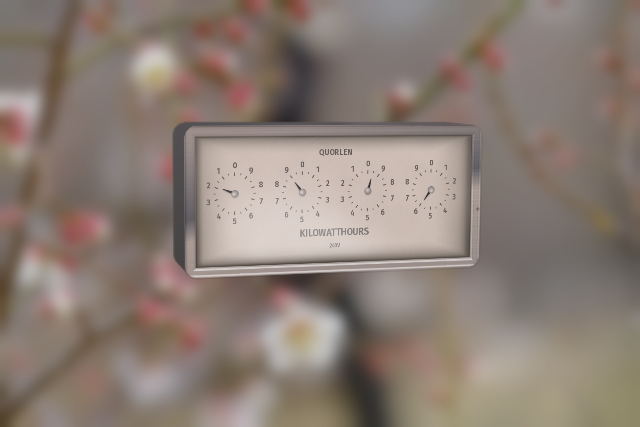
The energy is 1896; kWh
